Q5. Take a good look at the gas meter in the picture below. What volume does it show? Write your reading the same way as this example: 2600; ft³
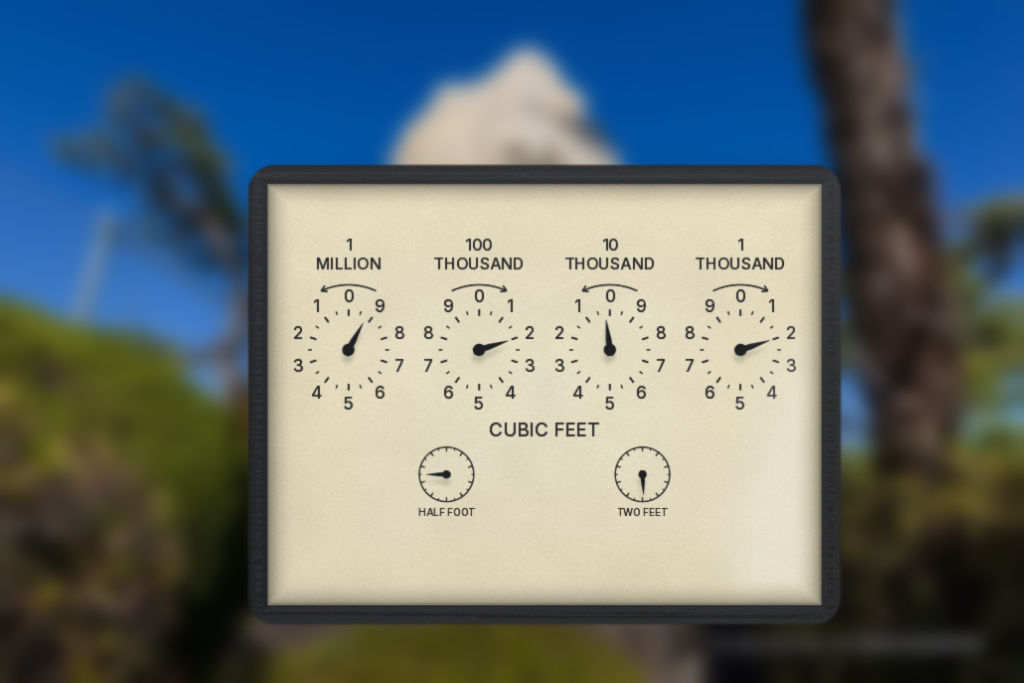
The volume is 920200; ft³
